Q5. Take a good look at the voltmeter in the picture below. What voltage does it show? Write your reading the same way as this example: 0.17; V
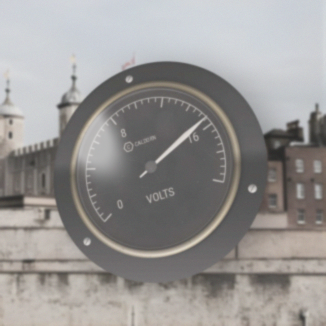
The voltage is 15.5; V
